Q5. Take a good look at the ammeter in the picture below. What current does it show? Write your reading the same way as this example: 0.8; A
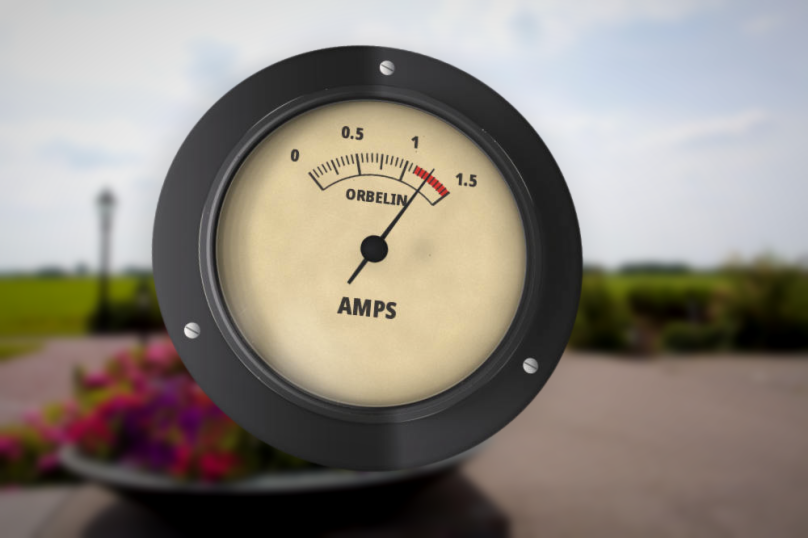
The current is 1.25; A
